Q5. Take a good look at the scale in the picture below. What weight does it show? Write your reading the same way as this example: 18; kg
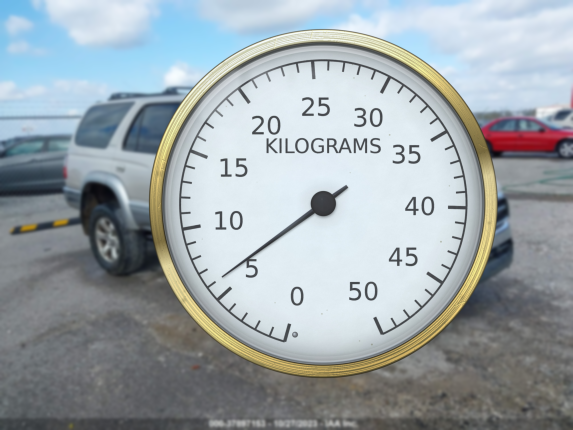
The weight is 6; kg
